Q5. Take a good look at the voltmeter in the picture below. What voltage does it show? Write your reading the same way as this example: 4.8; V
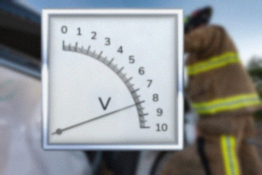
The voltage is 8; V
